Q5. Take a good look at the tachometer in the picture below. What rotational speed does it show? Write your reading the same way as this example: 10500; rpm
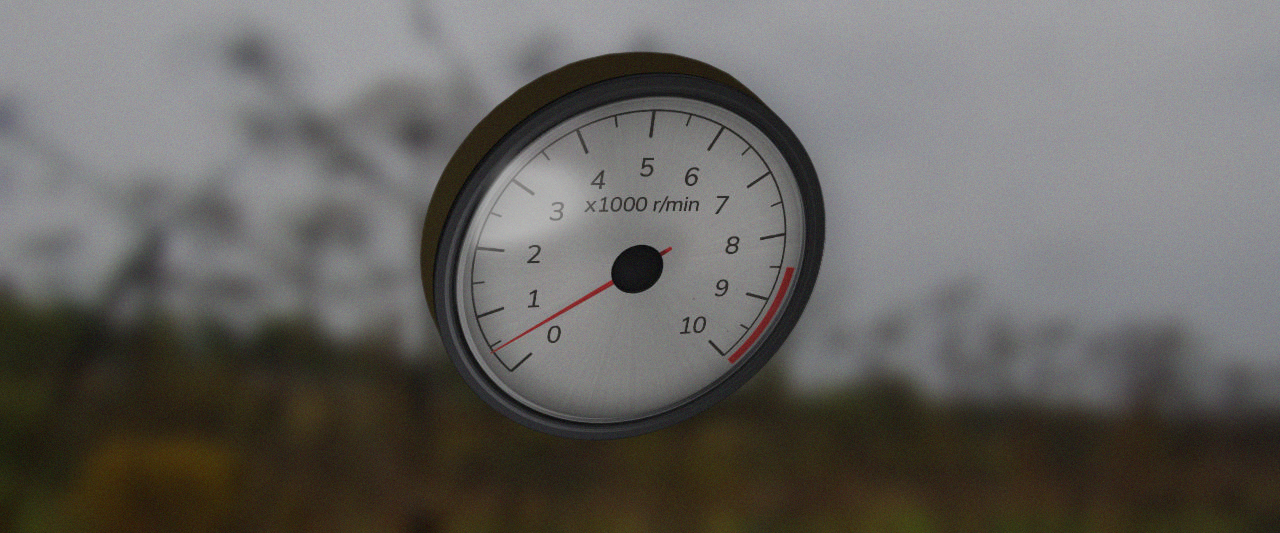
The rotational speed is 500; rpm
